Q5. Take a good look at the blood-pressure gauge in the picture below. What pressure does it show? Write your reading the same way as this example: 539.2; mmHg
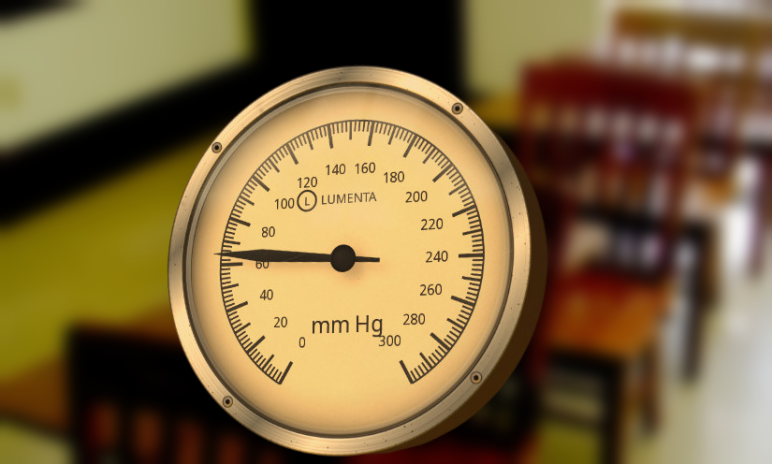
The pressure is 64; mmHg
